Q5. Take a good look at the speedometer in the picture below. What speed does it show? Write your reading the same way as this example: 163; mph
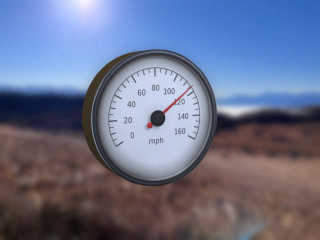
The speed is 115; mph
